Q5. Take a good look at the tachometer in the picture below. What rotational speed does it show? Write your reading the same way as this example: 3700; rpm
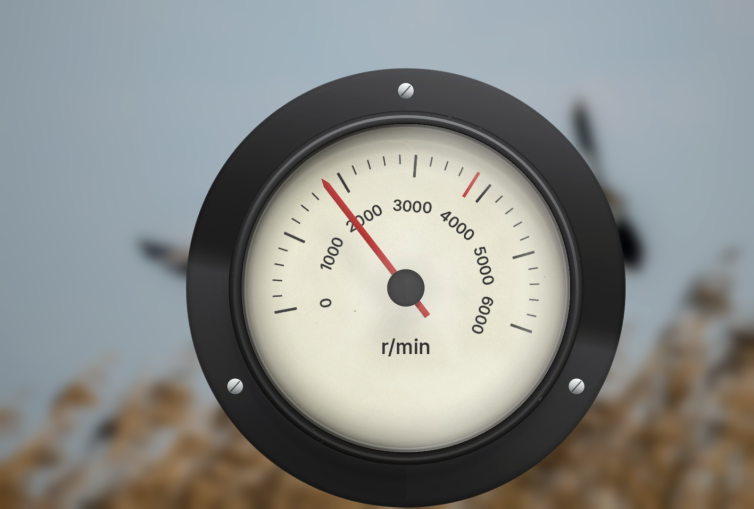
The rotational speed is 1800; rpm
